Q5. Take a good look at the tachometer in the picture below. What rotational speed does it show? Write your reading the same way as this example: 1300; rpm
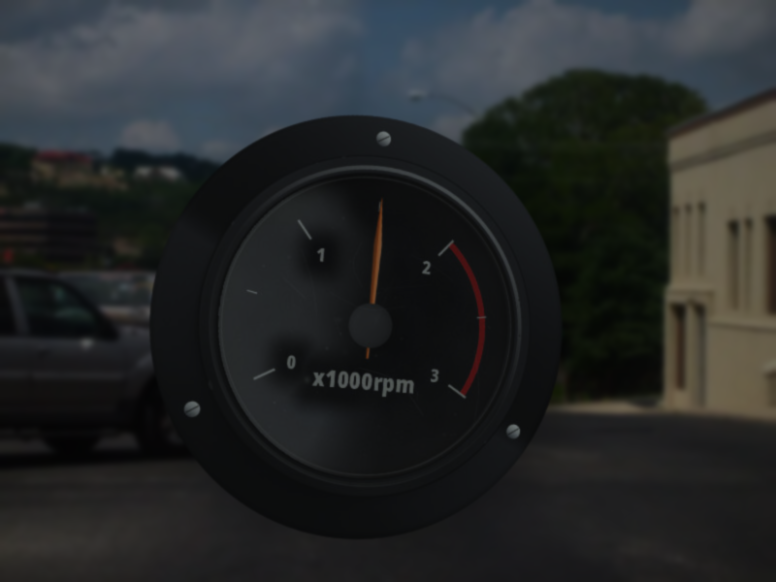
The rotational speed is 1500; rpm
